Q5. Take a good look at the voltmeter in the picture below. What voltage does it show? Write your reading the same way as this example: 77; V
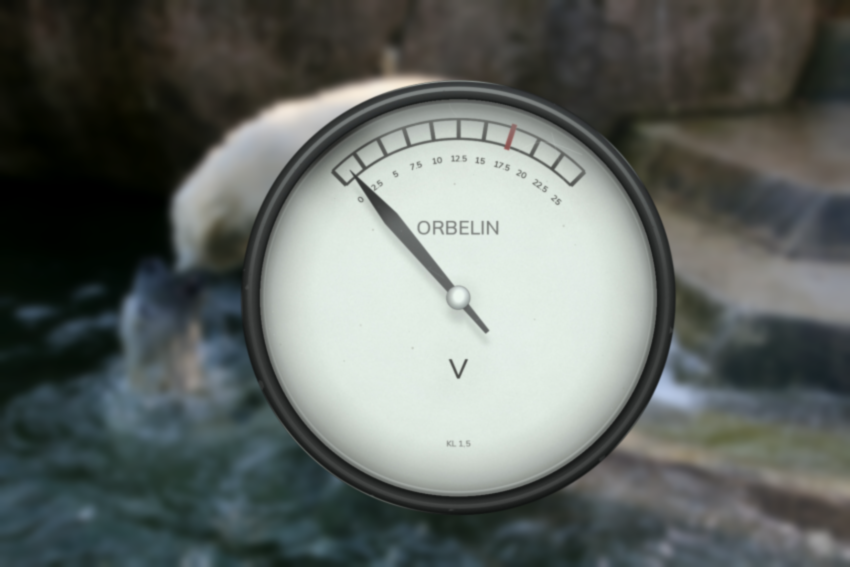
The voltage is 1.25; V
